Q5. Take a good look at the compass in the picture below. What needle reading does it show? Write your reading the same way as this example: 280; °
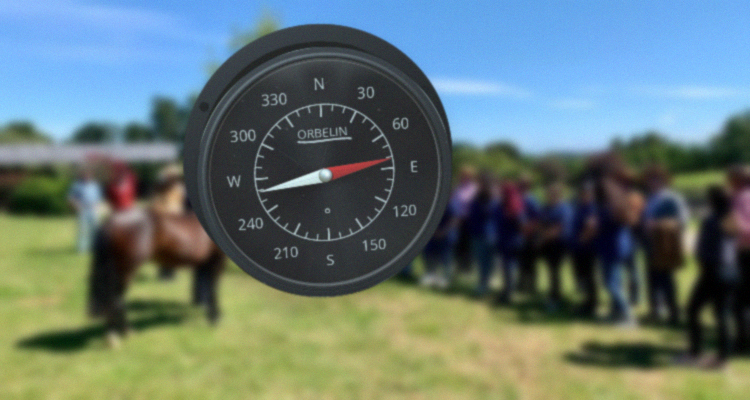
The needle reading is 80; °
